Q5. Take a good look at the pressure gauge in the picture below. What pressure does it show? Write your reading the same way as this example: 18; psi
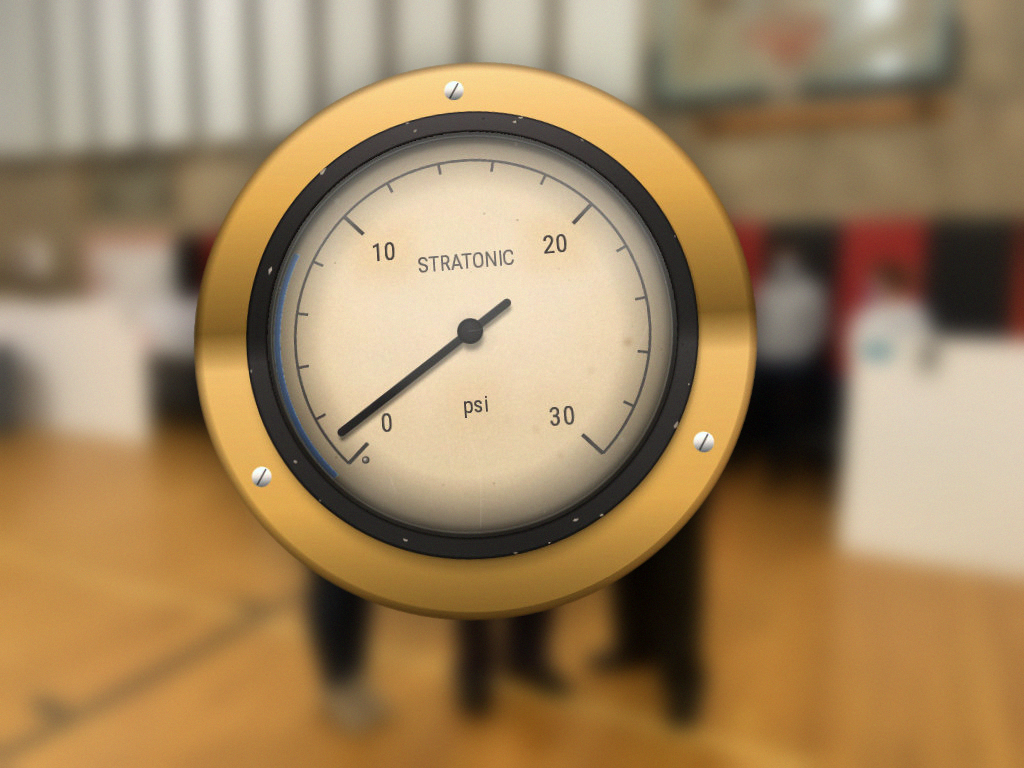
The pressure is 1; psi
